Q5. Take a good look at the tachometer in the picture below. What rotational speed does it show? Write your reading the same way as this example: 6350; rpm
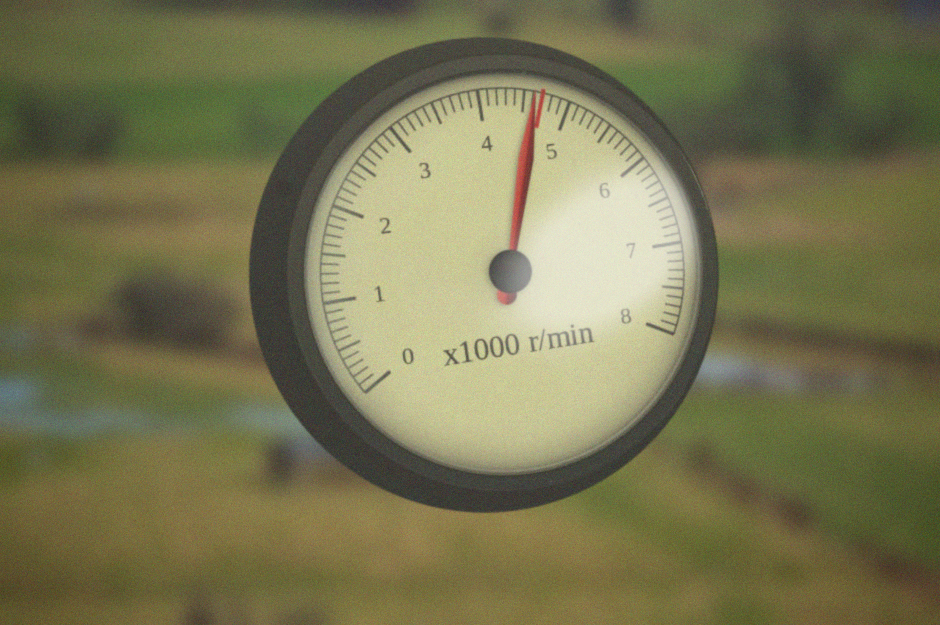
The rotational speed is 4600; rpm
